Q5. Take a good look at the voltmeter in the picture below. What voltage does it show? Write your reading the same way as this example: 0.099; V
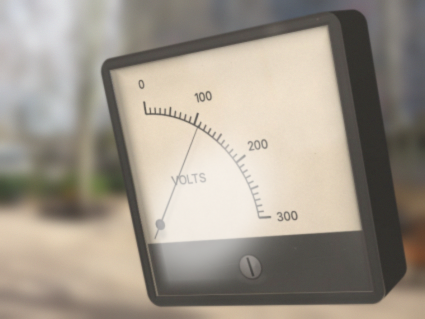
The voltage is 110; V
